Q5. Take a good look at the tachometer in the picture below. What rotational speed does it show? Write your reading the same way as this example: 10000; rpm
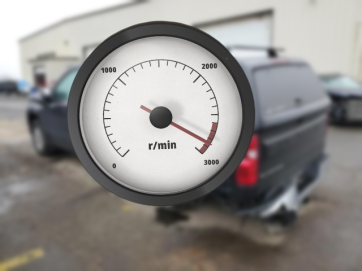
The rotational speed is 2850; rpm
